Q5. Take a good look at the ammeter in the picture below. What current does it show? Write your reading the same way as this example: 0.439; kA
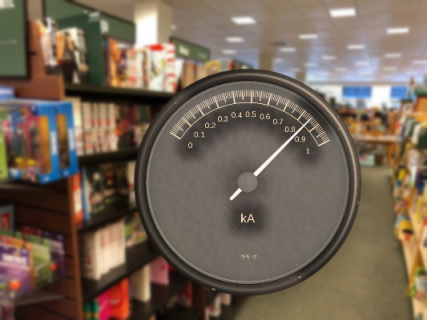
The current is 0.85; kA
